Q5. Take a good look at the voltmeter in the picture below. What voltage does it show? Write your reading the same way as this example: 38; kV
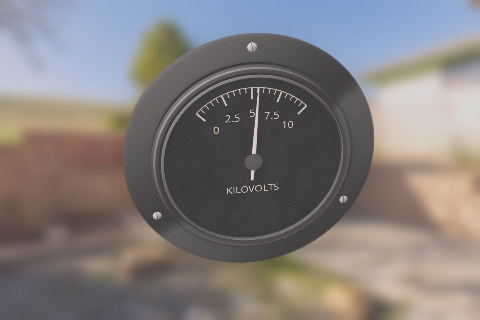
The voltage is 5.5; kV
